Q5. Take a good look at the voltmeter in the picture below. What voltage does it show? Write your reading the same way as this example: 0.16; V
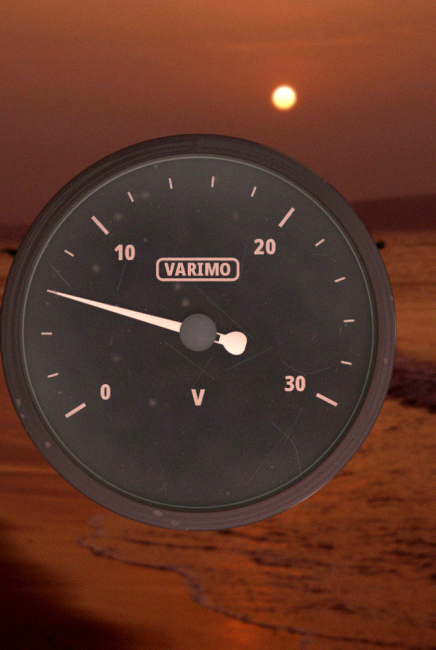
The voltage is 6; V
